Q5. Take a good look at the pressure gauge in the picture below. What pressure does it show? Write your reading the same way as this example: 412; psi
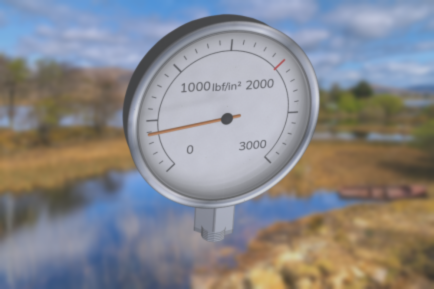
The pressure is 400; psi
